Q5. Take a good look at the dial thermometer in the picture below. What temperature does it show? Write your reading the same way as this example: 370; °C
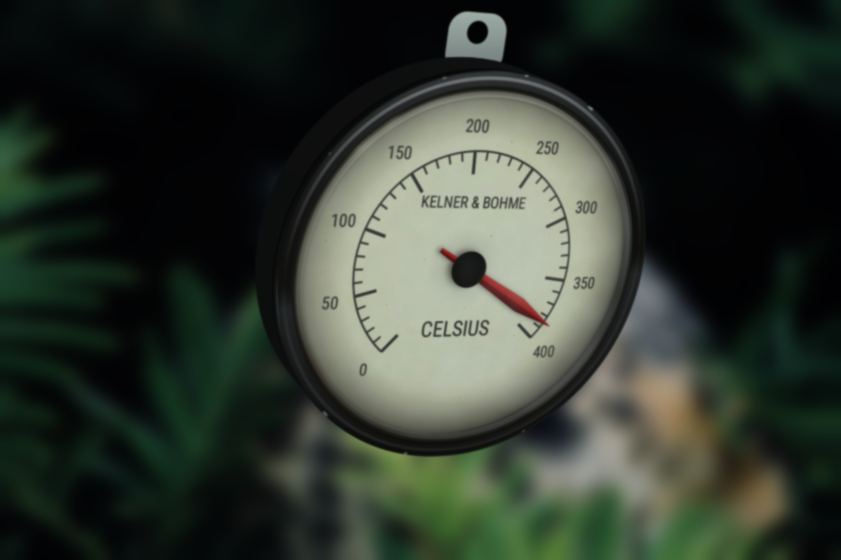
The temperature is 385; °C
